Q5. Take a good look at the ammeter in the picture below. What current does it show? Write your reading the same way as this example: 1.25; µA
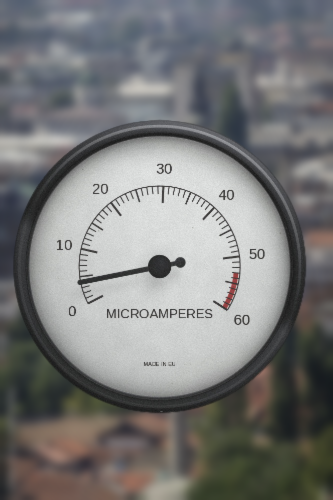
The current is 4; µA
